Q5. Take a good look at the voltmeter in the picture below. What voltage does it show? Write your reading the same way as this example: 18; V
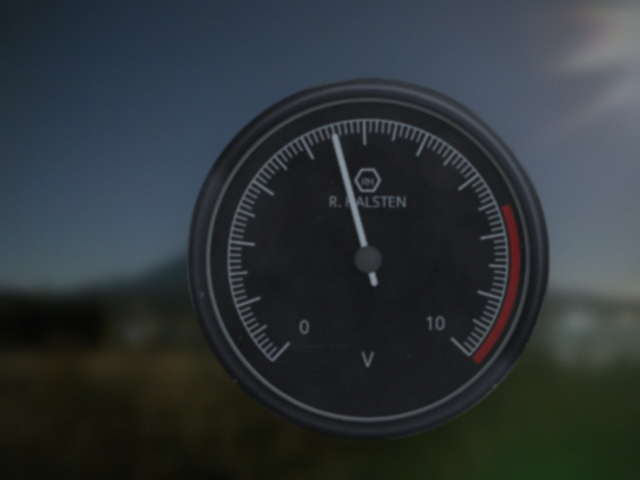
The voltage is 4.5; V
